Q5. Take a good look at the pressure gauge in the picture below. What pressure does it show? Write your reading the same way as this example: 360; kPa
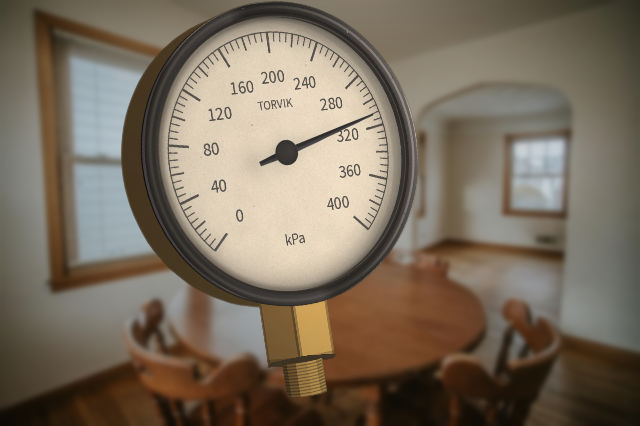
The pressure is 310; kPa
